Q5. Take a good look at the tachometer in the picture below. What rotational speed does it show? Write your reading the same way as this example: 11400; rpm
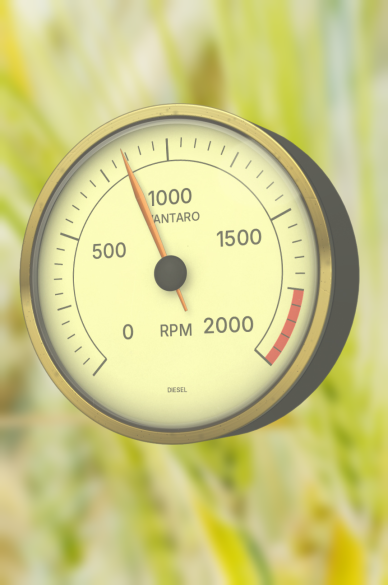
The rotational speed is 850; rpm
